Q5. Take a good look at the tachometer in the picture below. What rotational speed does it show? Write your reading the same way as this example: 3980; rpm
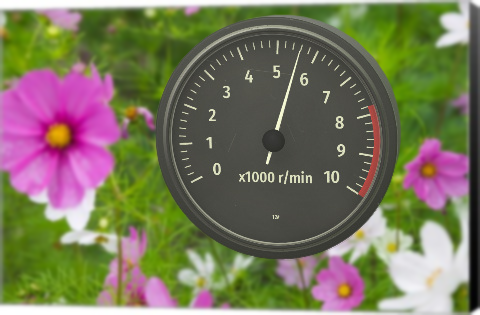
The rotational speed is 5600; rpm
